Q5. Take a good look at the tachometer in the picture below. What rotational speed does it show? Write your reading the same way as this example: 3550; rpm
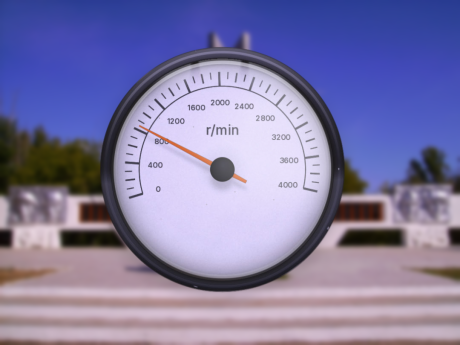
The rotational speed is 850; rpm
